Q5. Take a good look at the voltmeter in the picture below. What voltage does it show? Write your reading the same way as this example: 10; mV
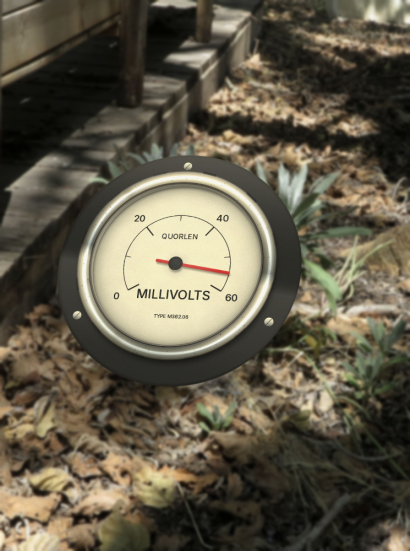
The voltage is 55; mV
